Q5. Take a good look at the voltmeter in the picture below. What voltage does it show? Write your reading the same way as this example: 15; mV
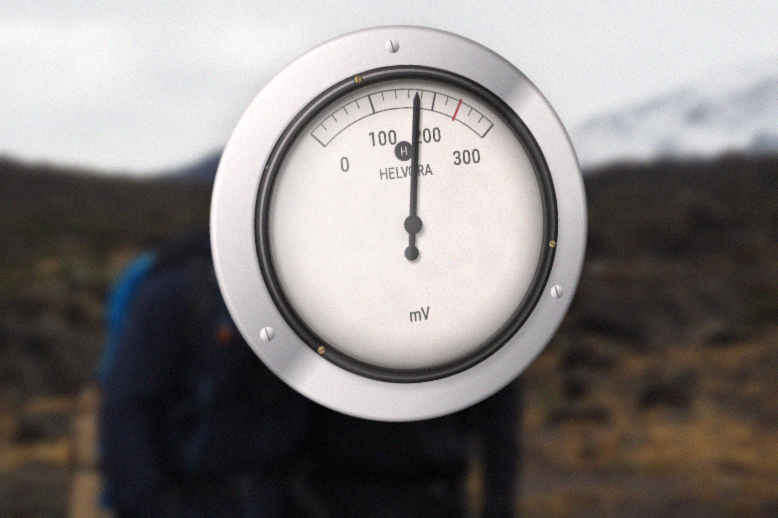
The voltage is 170; mV
